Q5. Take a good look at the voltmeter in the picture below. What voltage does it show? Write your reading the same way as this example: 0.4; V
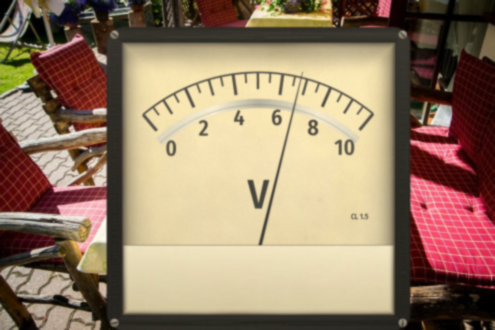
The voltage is 6.75; V
